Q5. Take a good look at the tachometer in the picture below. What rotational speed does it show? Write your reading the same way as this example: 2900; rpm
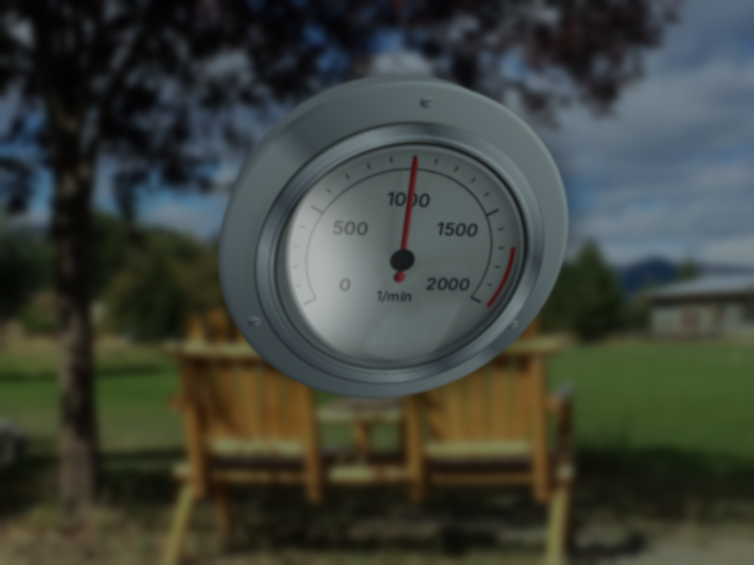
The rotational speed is 1000; rpm
